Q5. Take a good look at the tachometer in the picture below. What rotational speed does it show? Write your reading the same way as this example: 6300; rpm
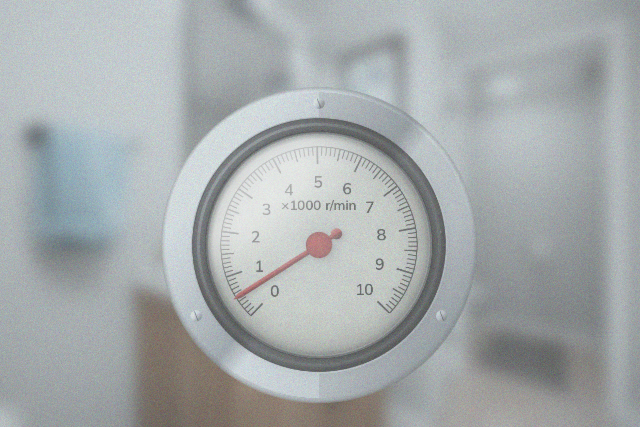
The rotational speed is 500; rpm
